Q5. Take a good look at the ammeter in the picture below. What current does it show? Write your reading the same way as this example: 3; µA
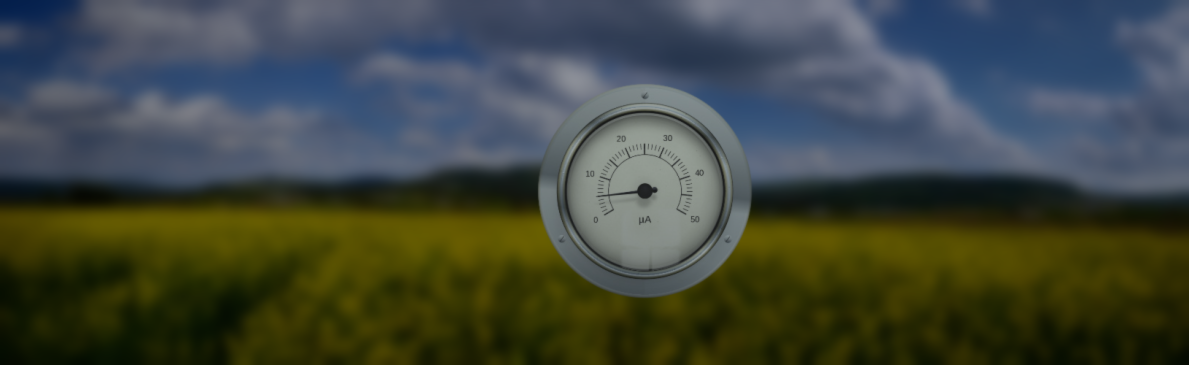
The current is 5; µA
